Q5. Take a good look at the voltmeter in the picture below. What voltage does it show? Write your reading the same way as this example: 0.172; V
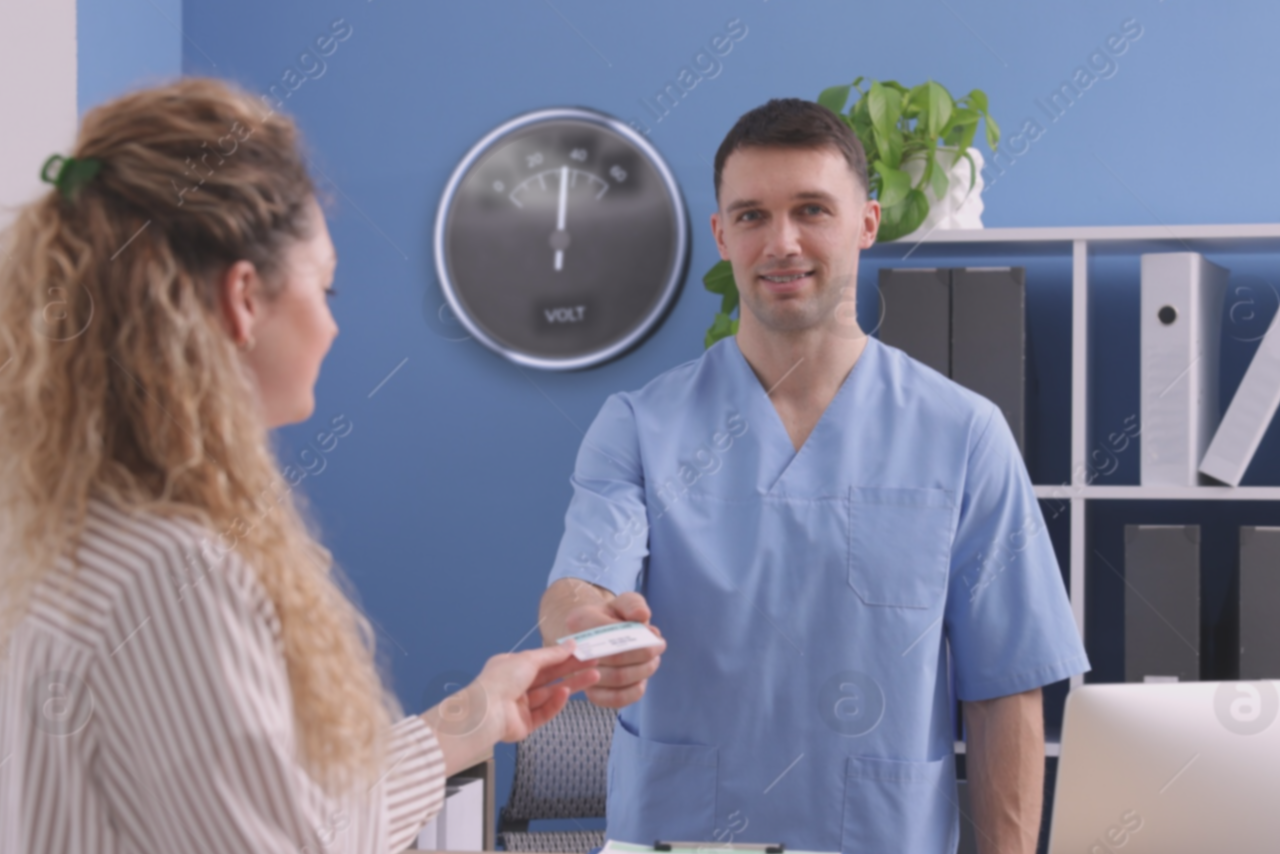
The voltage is 35; V
